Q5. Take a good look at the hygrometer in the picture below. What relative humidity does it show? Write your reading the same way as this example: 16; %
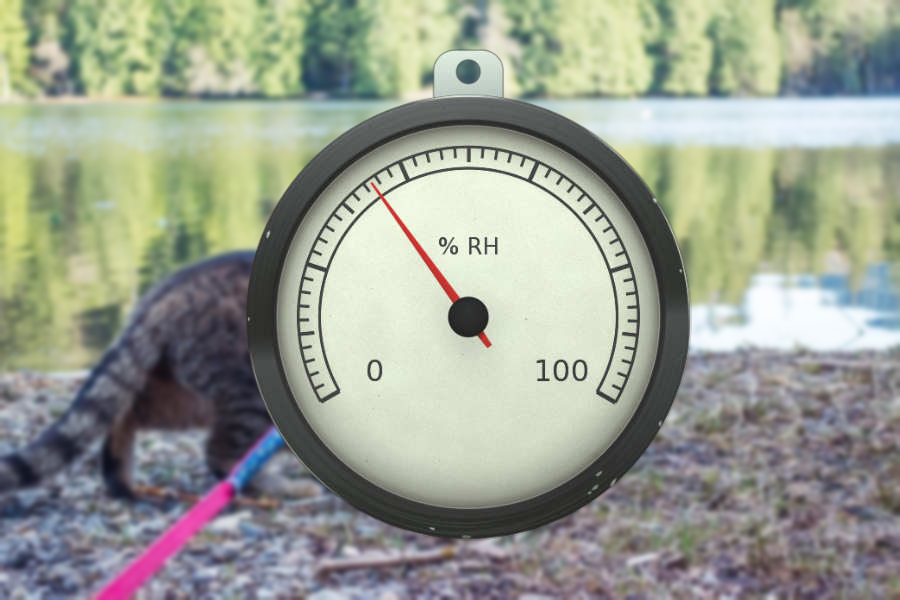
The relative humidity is 35; %
